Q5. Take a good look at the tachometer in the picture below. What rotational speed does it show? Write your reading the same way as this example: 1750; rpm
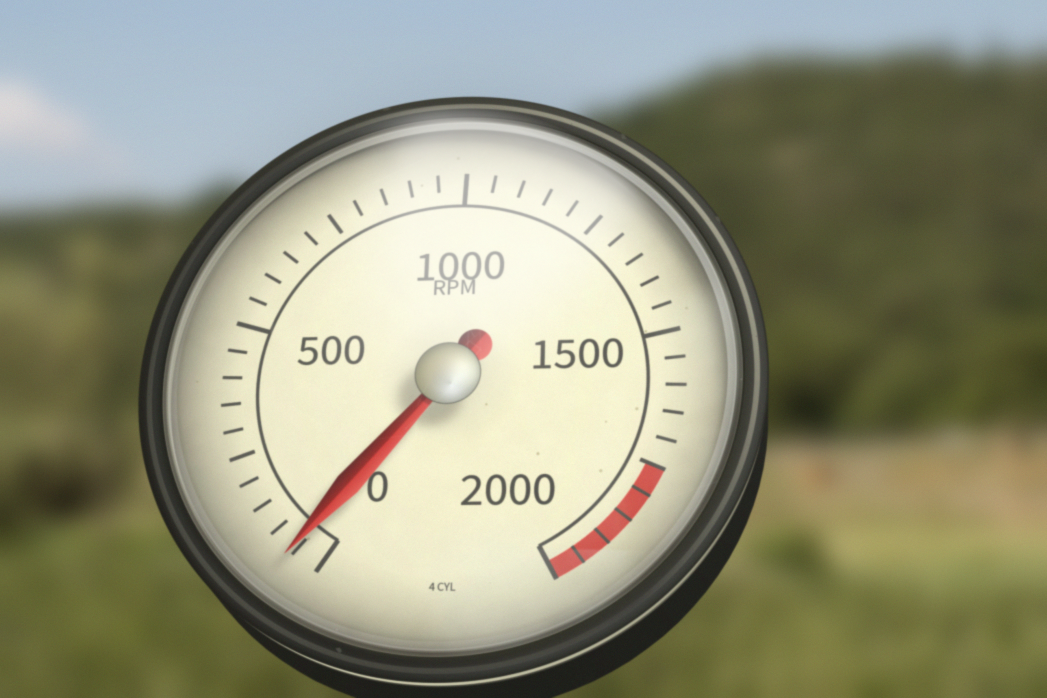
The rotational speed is 50; rpm
